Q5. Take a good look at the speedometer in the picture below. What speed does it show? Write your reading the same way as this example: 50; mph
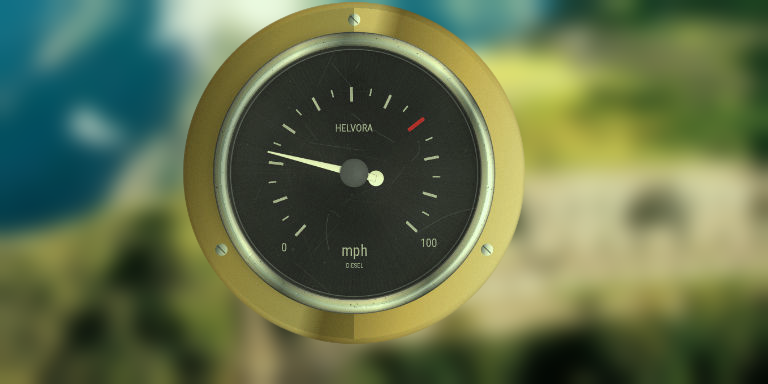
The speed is 22.5; mph
